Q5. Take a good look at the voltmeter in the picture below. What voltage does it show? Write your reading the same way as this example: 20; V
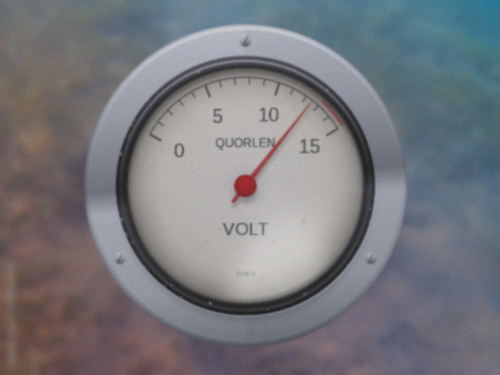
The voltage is 12.5; V
